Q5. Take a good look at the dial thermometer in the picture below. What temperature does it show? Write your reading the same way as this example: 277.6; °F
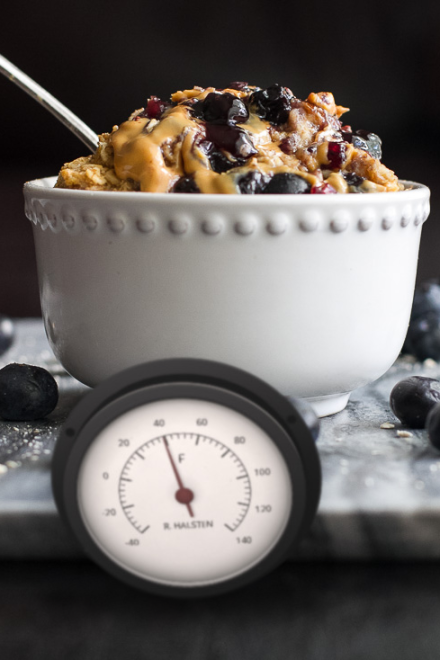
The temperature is 40; °F
